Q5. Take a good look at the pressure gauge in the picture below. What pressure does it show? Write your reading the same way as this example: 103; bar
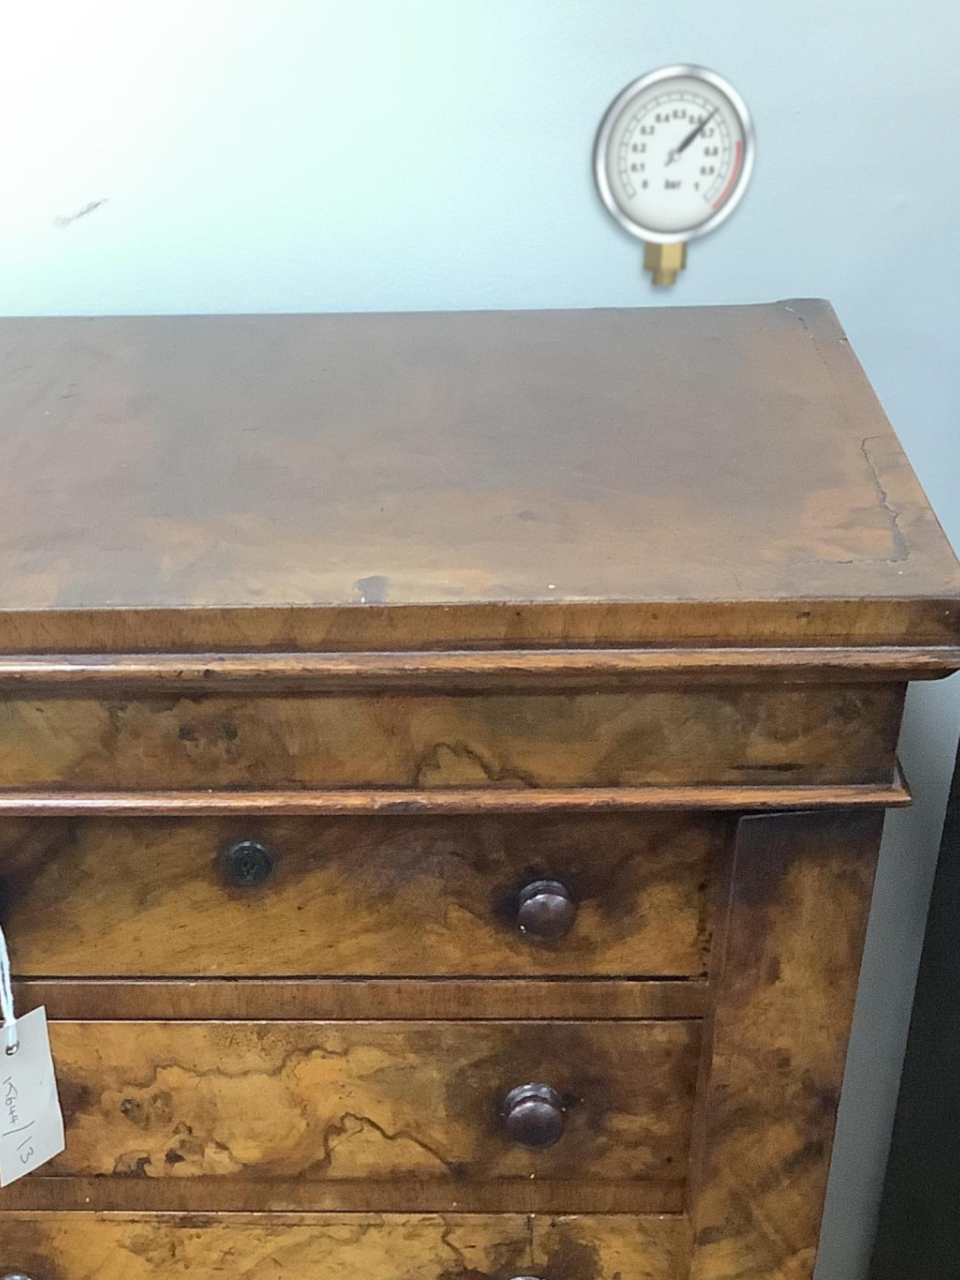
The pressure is 0.65; bar
